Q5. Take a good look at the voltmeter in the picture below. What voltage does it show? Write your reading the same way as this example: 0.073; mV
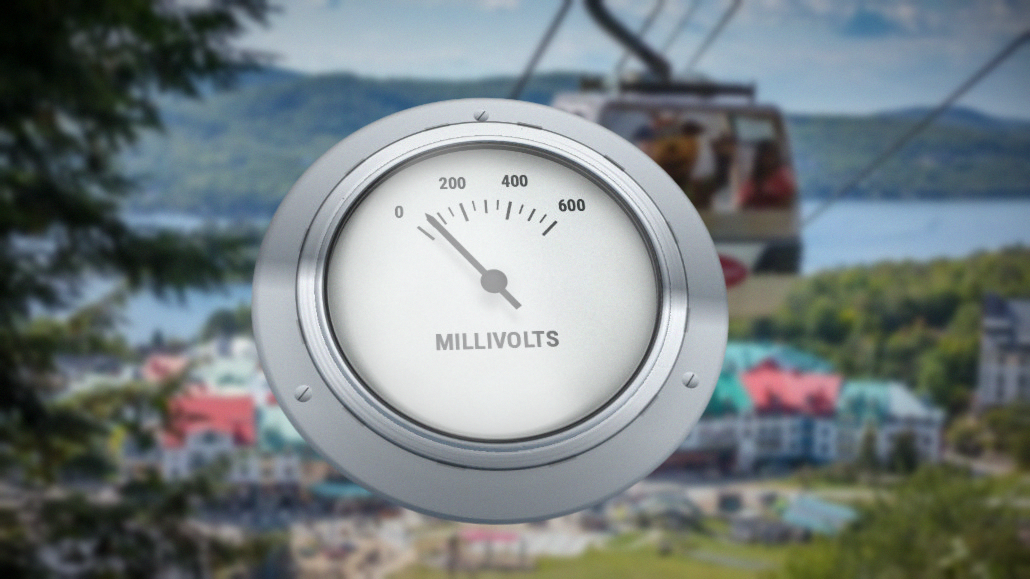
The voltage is 50; mV
